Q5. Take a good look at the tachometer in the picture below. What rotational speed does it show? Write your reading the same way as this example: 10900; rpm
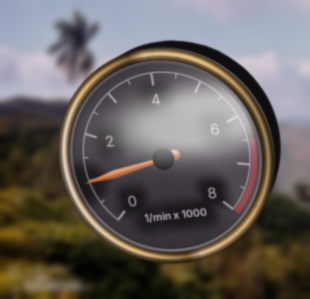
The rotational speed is 1000; rpm
